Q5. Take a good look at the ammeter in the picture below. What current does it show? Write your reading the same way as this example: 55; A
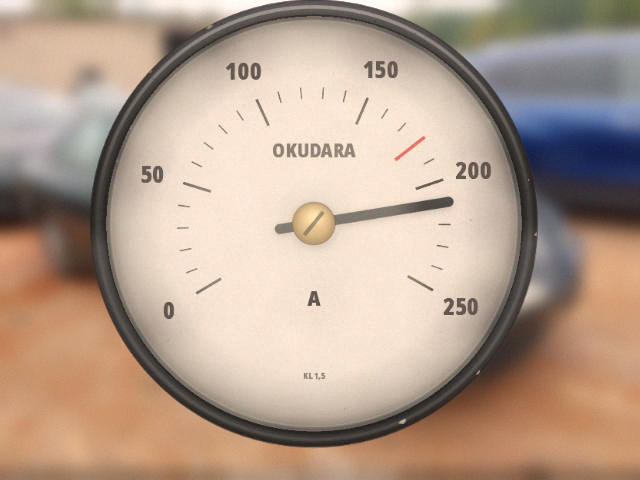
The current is 210; A
